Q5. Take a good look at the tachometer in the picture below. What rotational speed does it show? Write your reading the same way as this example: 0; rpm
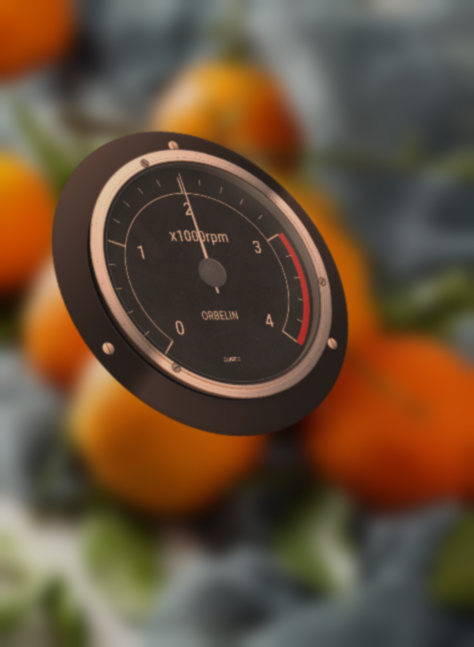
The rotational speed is 2000; rpm
